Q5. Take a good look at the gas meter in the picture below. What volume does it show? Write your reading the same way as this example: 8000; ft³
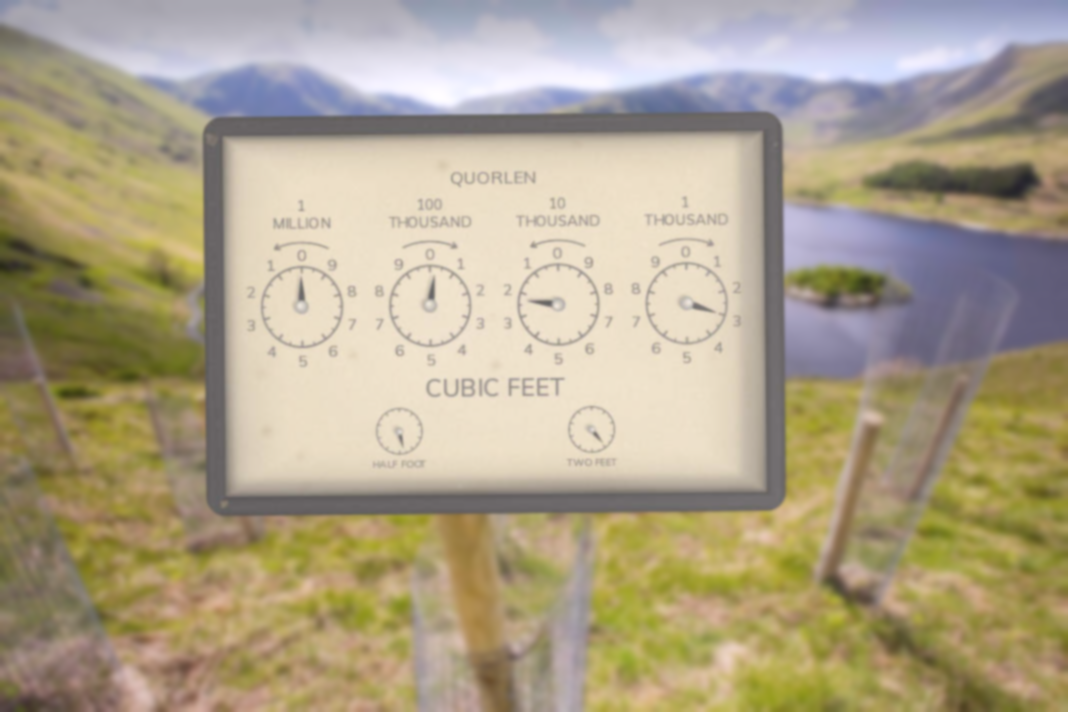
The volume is 2300; ft³
